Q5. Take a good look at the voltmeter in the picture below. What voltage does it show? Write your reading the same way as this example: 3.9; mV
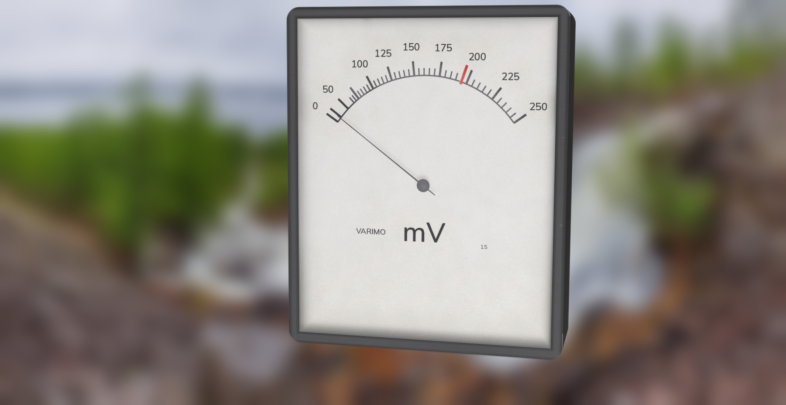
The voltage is 25; mV
